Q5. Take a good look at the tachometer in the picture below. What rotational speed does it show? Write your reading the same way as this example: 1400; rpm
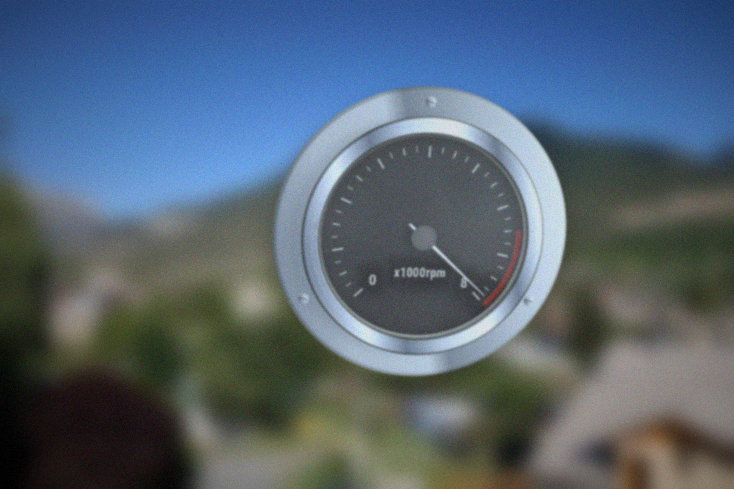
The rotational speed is 7875; rpm
